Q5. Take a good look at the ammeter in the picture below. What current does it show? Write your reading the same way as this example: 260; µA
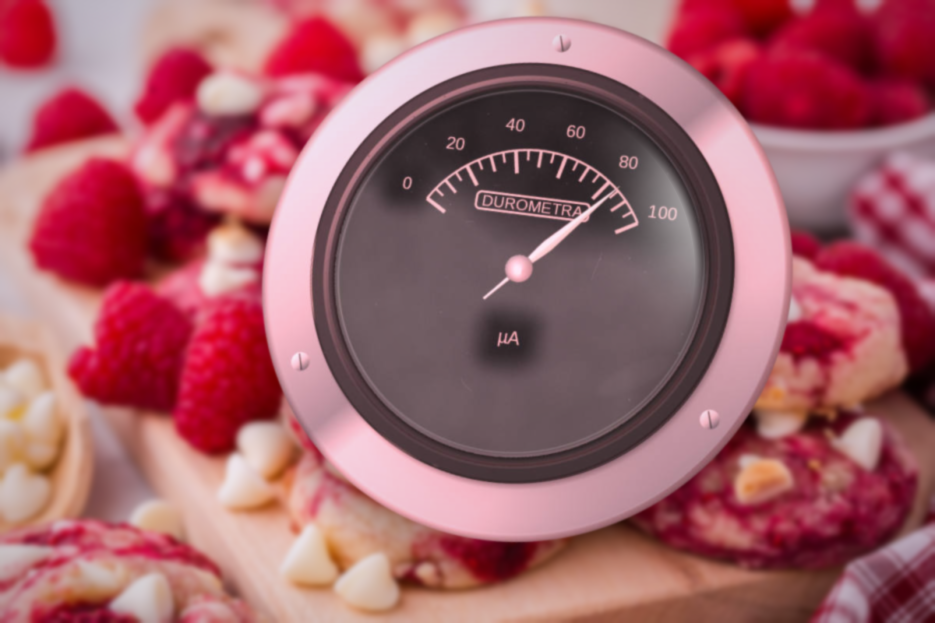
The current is 85; µA
